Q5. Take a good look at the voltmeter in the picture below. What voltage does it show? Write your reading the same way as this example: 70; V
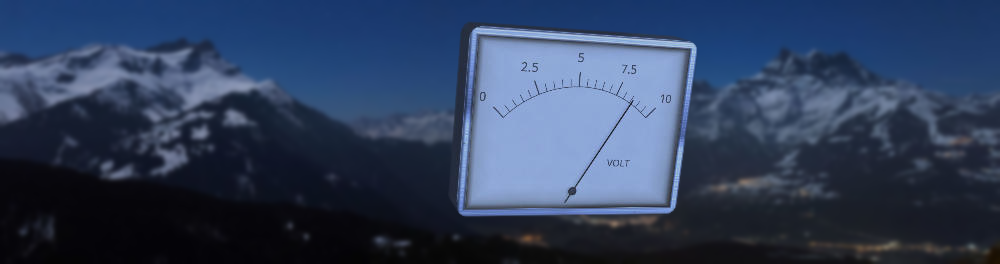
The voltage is 8.5; V
